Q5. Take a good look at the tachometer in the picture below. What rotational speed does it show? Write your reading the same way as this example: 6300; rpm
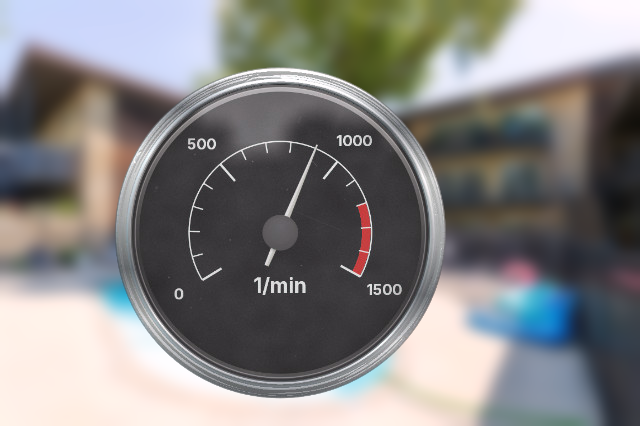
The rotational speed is 900; rpm
